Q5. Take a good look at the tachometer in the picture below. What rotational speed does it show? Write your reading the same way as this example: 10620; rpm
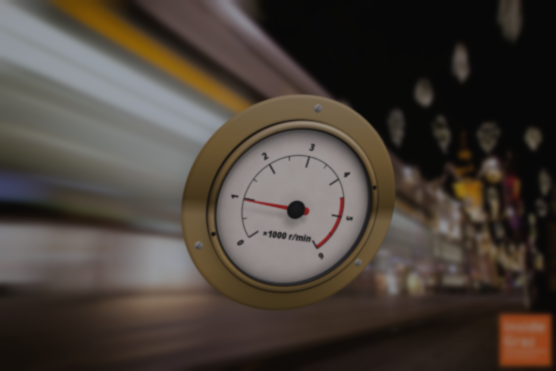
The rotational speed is 1000; rpm
